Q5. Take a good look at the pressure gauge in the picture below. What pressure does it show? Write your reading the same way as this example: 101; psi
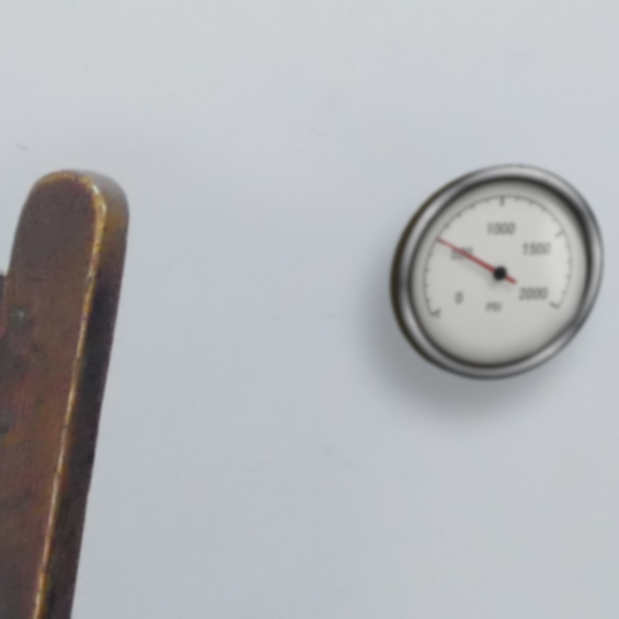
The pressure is 500; psi
